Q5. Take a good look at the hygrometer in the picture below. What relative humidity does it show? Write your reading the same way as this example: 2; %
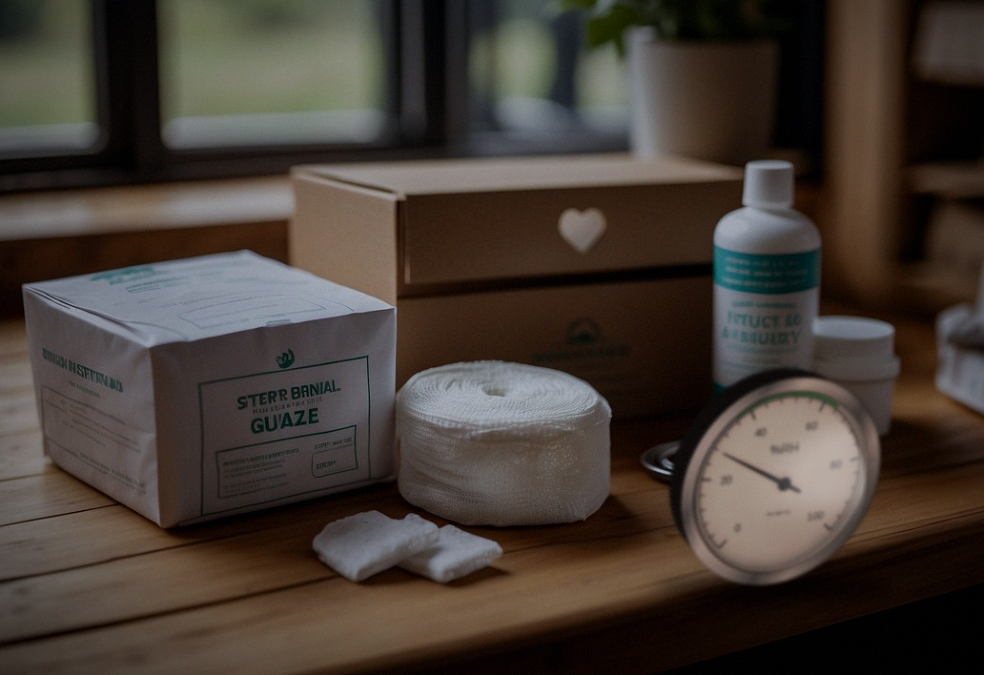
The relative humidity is 28; %
